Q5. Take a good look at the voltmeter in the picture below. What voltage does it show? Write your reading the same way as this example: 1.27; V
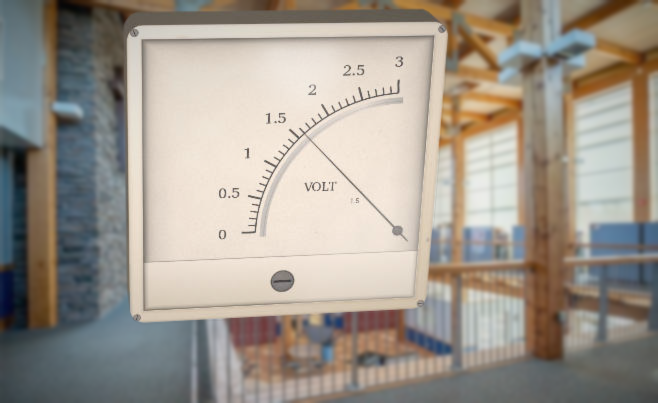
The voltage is 1.6; V
